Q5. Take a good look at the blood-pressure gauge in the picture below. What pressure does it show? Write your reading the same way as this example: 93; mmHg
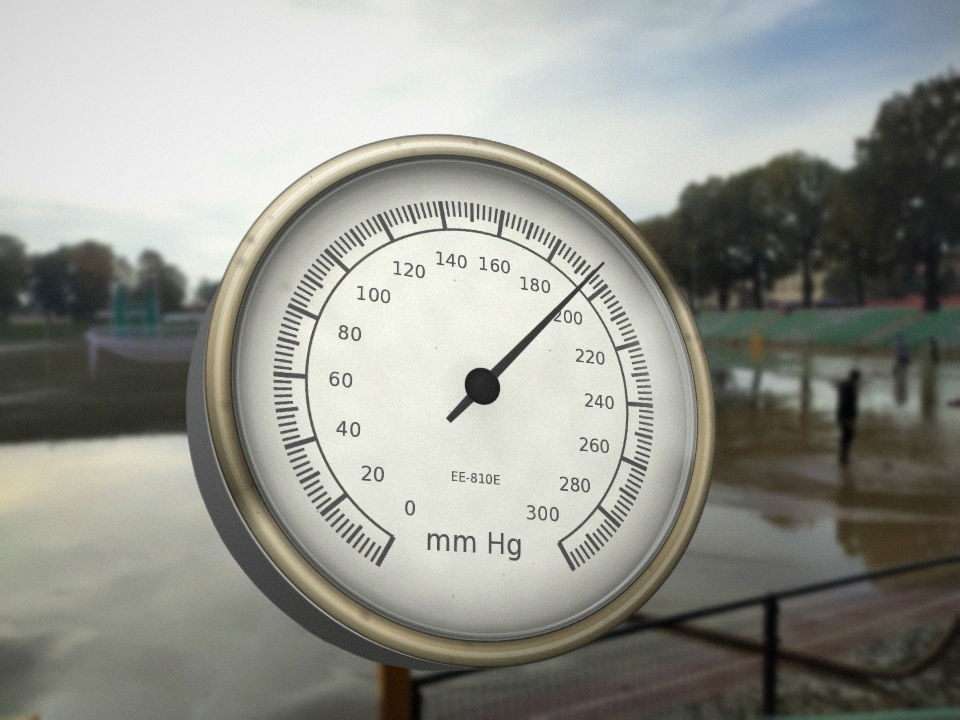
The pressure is 194; mmHg
